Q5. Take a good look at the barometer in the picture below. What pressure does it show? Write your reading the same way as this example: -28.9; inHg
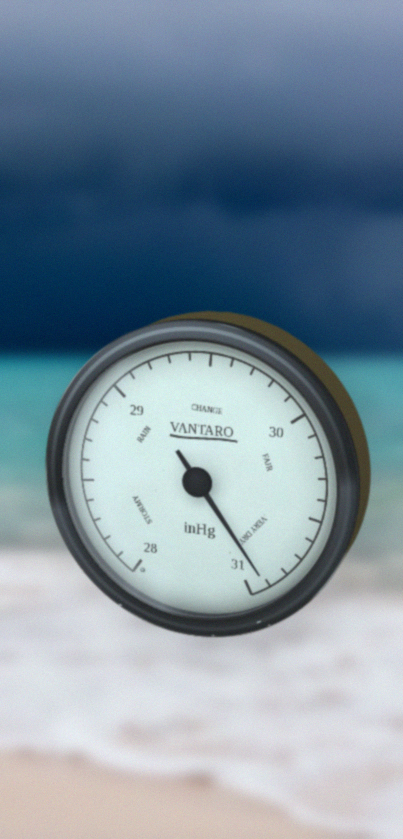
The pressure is 30.9; inHg
